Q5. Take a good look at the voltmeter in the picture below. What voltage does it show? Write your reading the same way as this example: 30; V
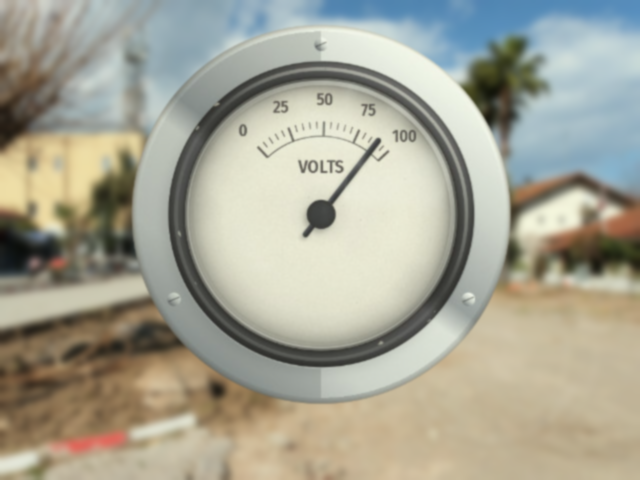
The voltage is 90; V
